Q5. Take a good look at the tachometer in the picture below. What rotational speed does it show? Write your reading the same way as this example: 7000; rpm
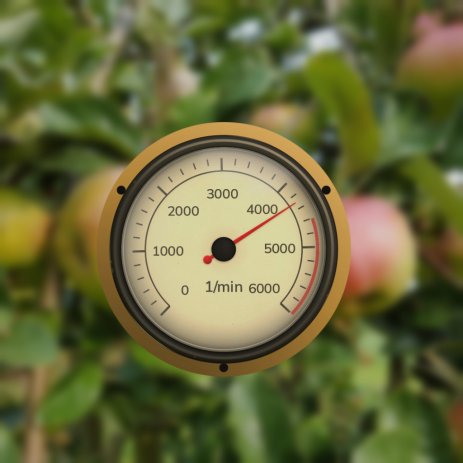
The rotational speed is 4300; rpm
